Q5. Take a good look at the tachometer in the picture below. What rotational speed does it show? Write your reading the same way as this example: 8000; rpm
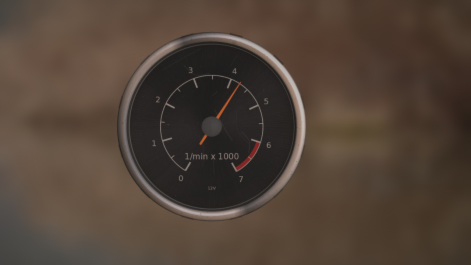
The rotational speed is 4250; rpm
